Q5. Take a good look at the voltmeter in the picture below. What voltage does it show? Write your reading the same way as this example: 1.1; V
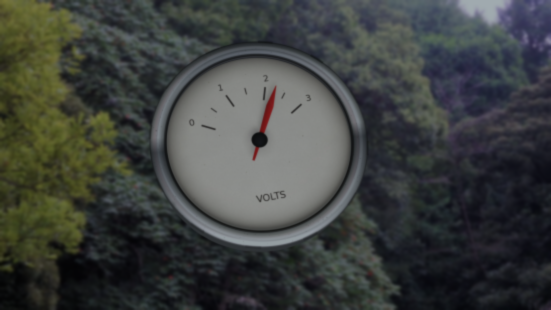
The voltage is 2.25; V
